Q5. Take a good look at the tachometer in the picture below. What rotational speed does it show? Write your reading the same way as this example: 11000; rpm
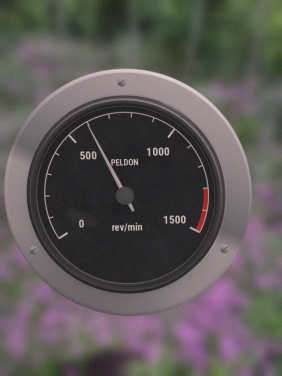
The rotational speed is 600; rpm
